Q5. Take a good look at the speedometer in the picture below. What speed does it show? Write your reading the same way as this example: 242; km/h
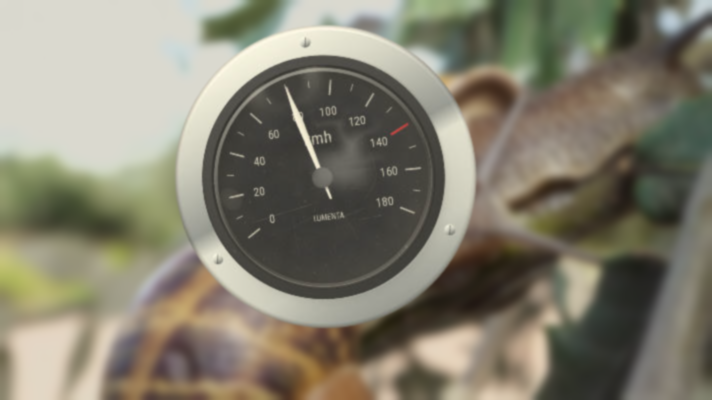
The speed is 80; km/h
